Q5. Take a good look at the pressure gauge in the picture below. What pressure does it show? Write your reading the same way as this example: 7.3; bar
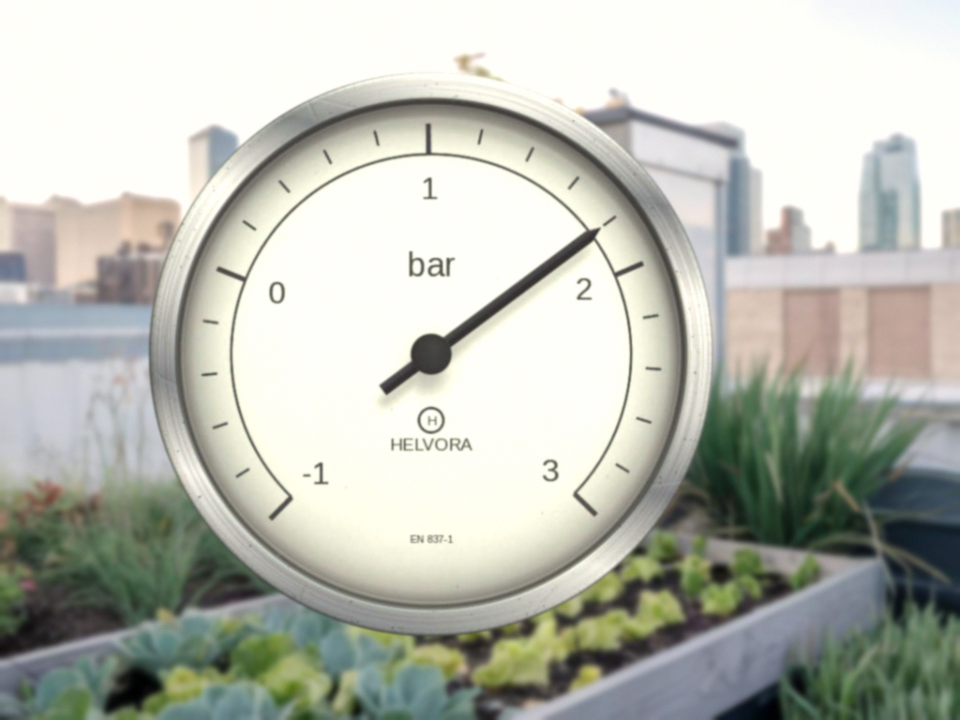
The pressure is 1.8; bar
